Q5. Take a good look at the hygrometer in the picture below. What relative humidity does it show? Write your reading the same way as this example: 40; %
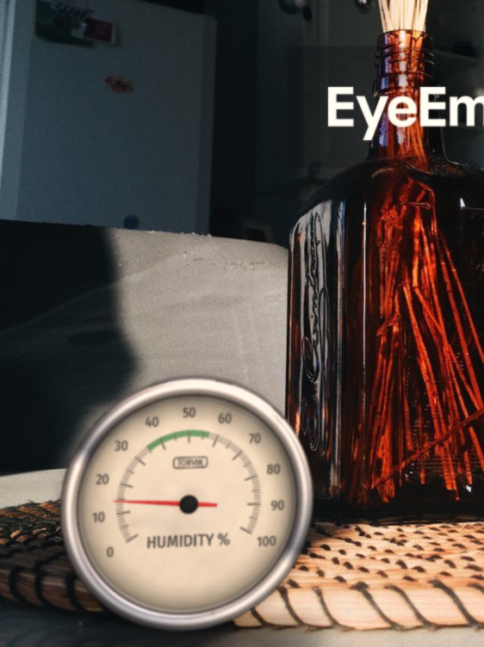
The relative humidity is 15; %
